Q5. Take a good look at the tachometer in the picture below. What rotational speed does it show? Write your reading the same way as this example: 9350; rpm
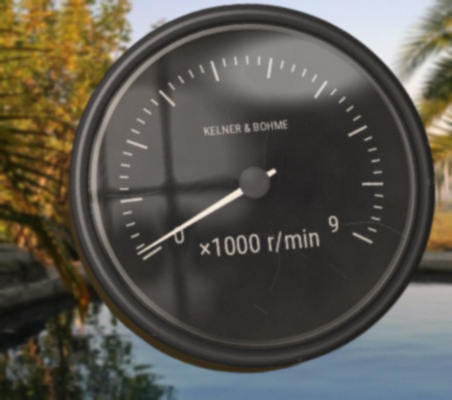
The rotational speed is 100; rpm
